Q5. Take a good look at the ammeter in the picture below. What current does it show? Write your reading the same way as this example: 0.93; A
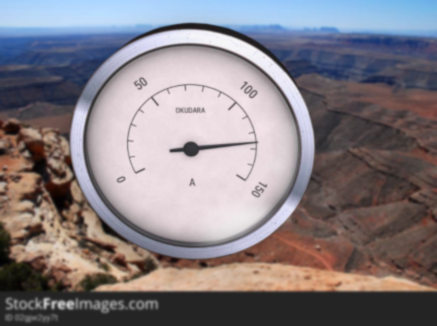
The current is 125; A
